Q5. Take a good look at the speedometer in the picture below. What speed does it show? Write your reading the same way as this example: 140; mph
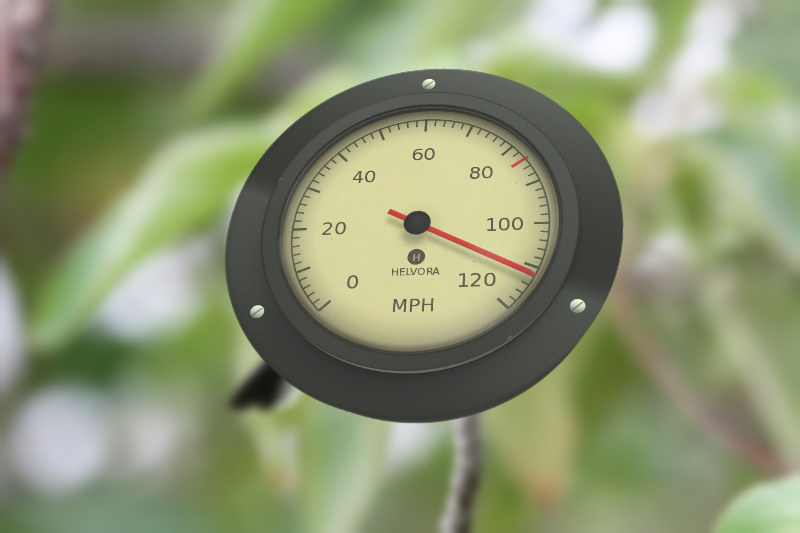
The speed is 112; mph
